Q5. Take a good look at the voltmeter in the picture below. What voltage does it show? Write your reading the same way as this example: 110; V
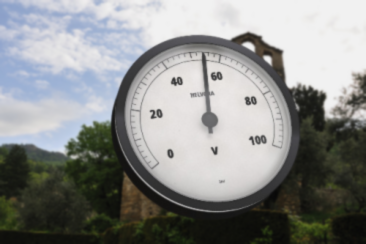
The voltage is 54; V
